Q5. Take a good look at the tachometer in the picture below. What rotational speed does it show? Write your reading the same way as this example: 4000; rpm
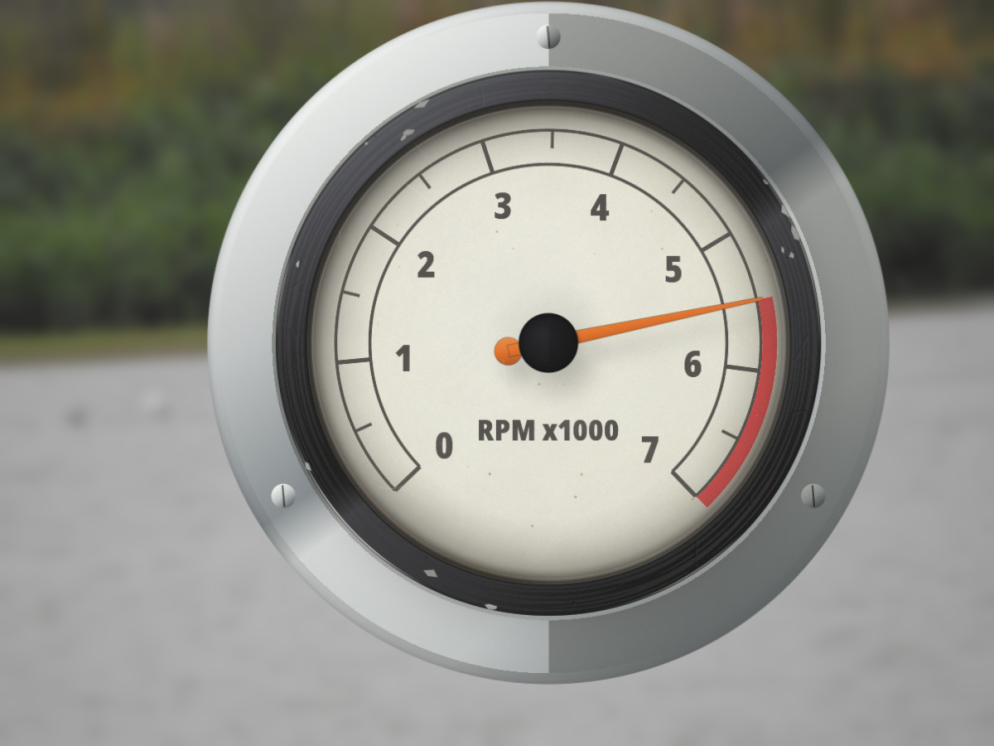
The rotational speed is 5500; rpm
